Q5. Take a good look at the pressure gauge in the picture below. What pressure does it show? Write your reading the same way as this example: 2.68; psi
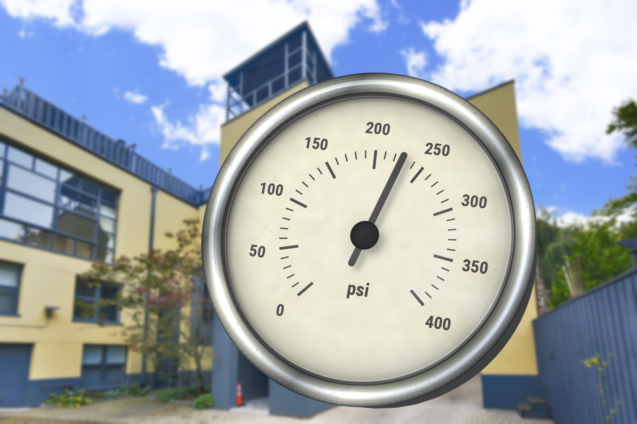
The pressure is 230; psi
